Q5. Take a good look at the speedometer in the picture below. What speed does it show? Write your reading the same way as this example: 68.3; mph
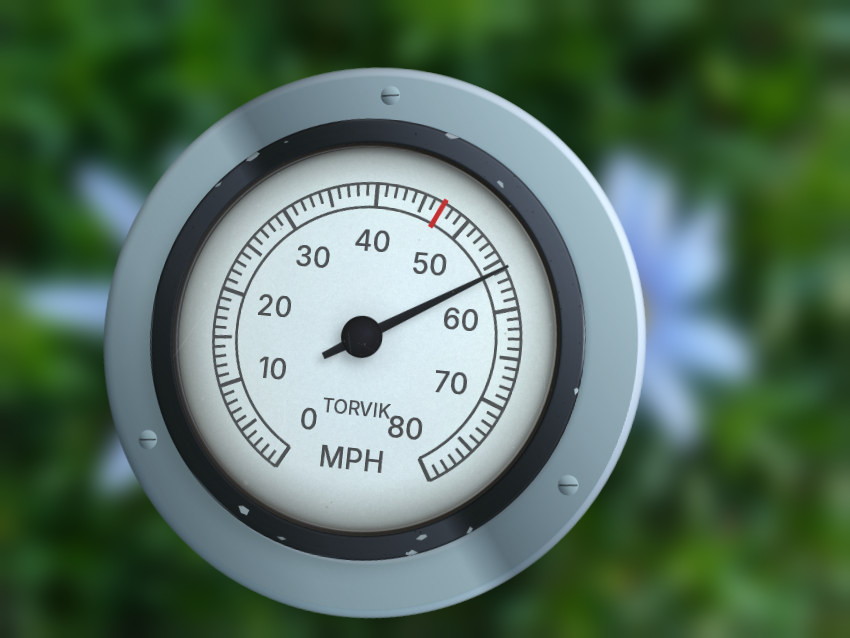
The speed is 56; mph
